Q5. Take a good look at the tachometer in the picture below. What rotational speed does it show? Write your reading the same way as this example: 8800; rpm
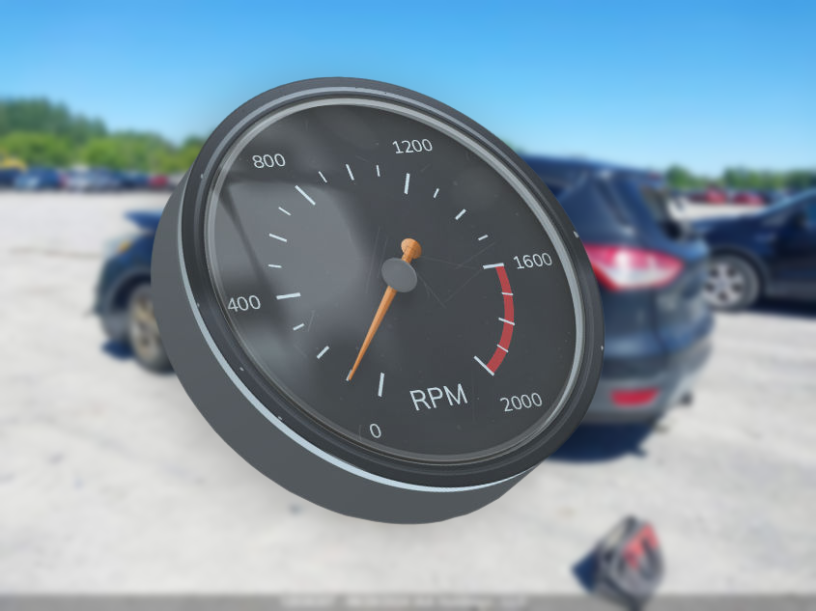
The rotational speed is 100; rpm
